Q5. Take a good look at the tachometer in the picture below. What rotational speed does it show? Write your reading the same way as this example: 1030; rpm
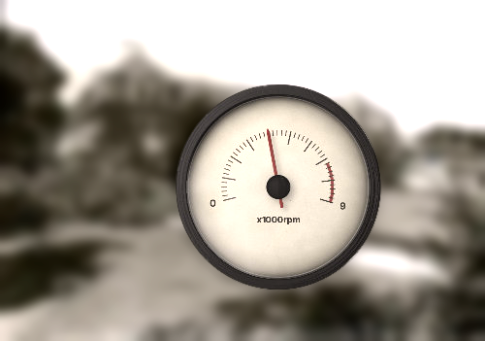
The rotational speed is 4000; rpm
